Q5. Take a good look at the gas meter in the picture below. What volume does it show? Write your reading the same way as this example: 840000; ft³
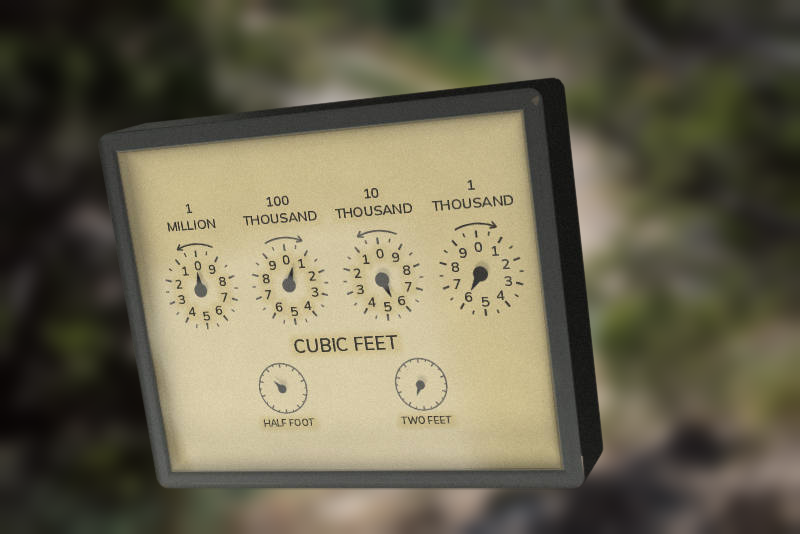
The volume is 5600; ft³
